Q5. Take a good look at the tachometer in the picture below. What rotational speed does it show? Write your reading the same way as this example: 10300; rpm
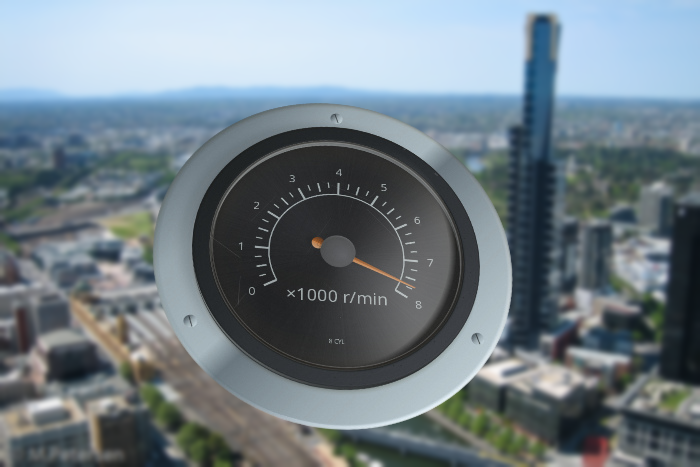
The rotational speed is 7750; rpm
